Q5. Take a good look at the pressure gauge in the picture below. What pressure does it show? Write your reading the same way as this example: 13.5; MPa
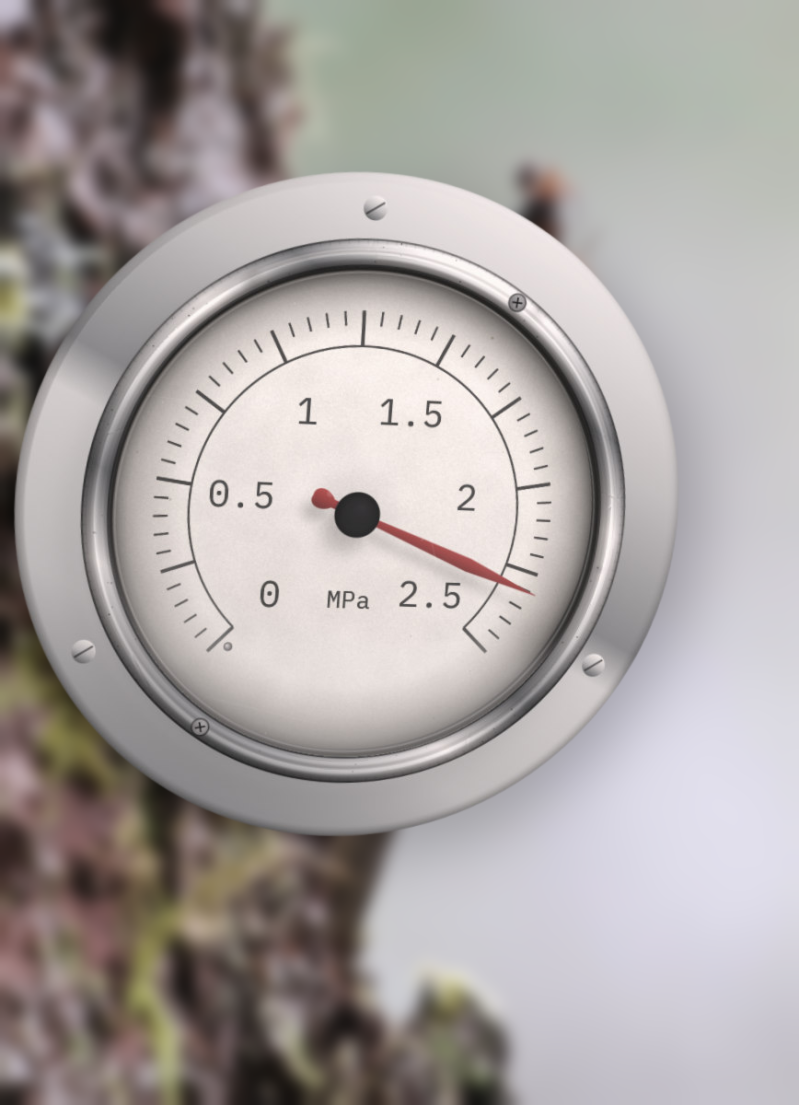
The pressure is 2.3; MPa
